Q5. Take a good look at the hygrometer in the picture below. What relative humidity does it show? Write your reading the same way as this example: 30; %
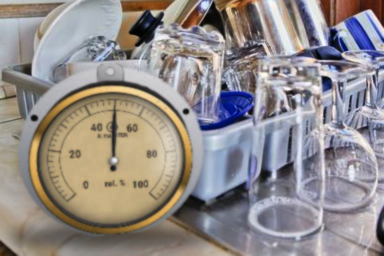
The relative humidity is 50; %
